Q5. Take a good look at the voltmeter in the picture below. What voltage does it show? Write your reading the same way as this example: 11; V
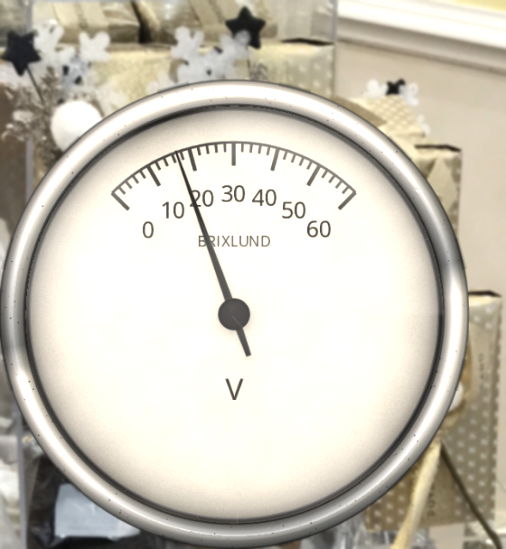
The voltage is 17; V
